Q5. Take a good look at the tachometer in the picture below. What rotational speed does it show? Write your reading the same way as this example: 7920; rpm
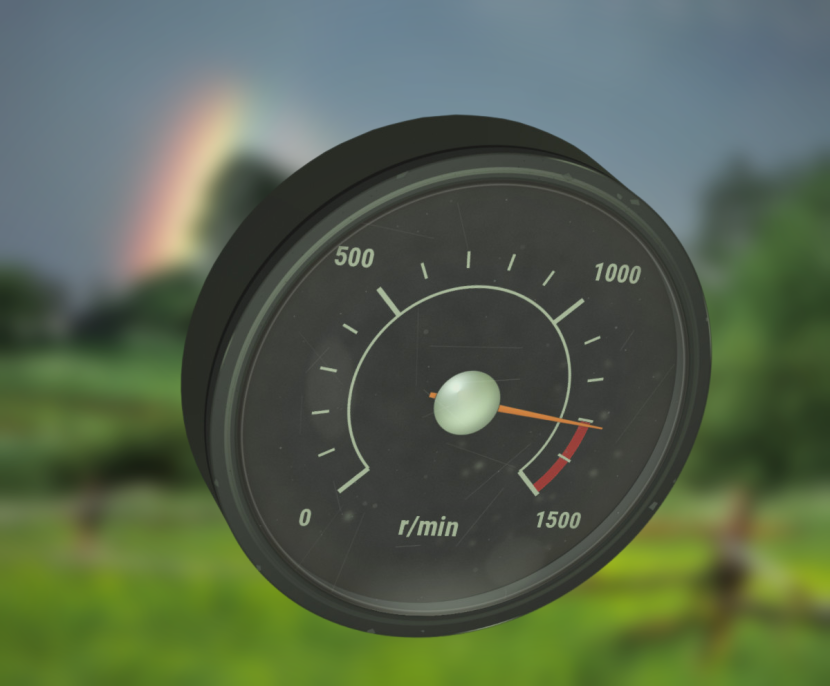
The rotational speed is 1300; rpm
